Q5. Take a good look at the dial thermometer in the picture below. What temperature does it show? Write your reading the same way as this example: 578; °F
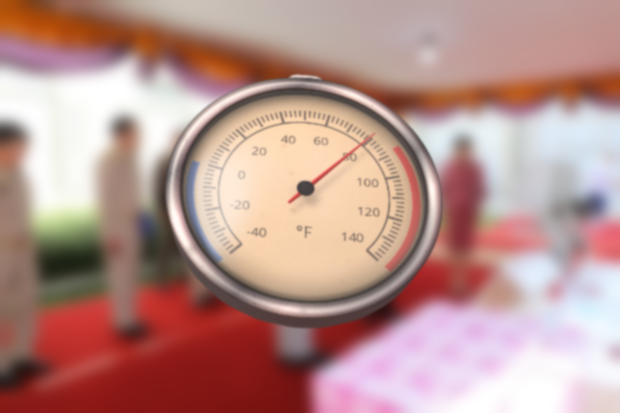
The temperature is 80; °F
